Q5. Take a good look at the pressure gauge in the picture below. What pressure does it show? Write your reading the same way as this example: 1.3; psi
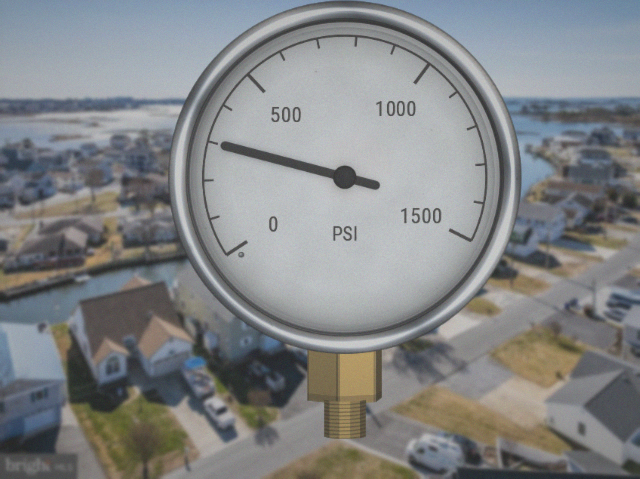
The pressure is 300; psi
